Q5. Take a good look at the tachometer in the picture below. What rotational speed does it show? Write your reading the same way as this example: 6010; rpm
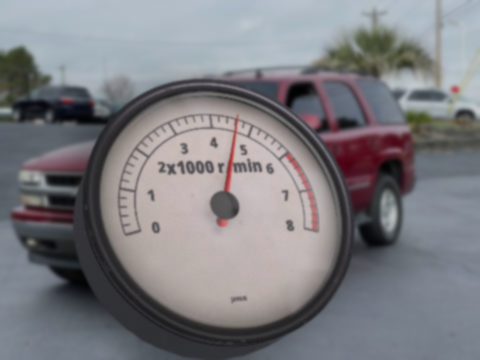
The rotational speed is 4600; rpm
